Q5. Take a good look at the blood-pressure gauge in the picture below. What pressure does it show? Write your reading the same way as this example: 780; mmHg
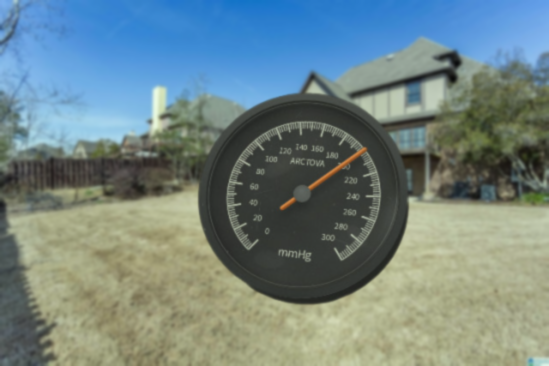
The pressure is 200; mmHg
